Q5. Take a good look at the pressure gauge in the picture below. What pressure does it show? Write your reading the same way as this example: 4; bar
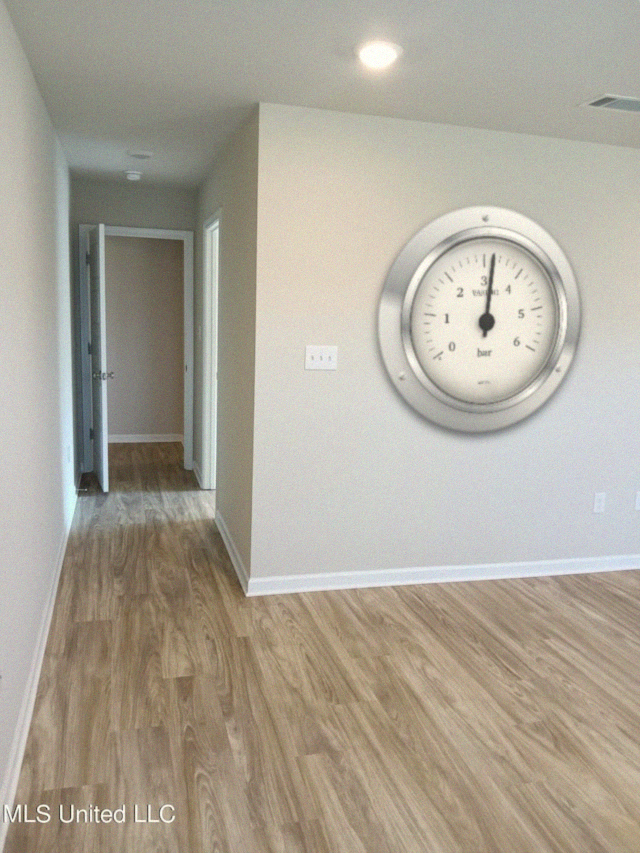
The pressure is 3.2; bar
